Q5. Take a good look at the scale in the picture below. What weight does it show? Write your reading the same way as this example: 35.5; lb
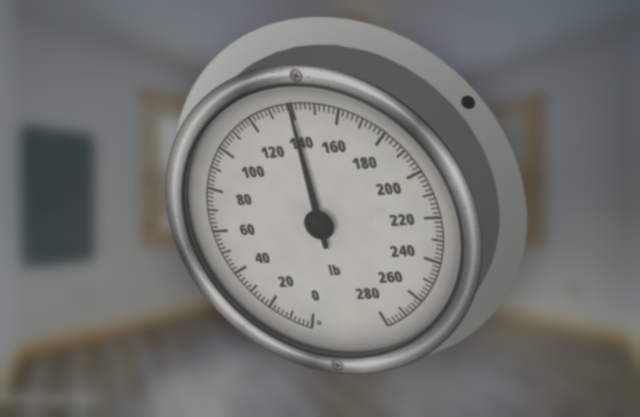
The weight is 140; lb
